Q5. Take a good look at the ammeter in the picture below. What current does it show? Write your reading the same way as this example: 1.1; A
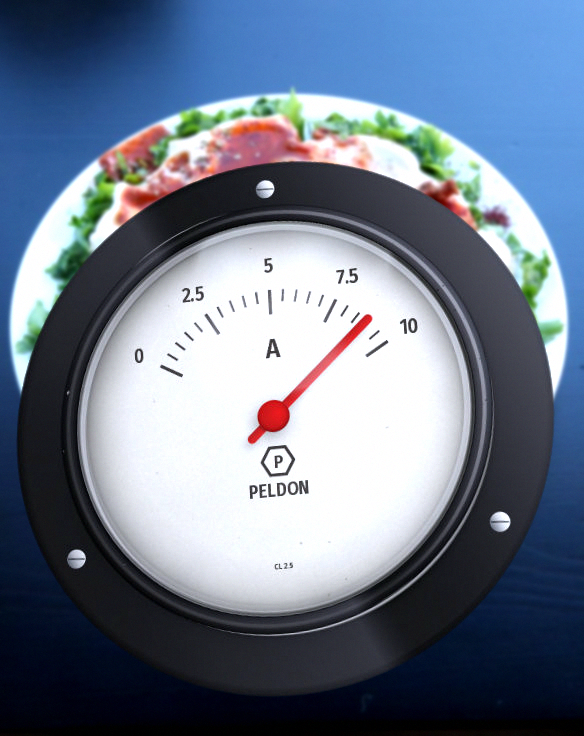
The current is 9; A
